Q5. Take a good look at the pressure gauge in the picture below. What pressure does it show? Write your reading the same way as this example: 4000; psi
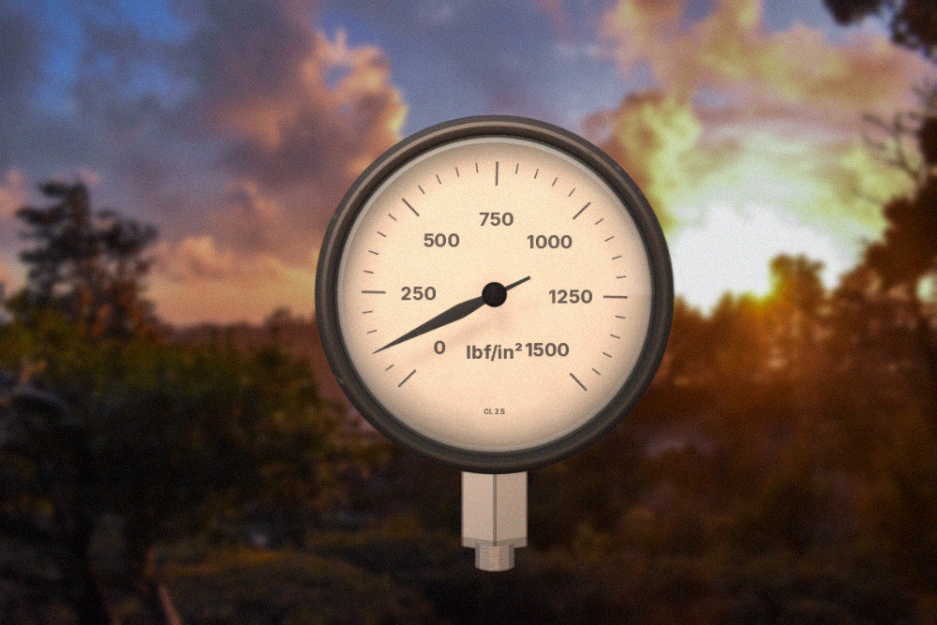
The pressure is 100; psi
